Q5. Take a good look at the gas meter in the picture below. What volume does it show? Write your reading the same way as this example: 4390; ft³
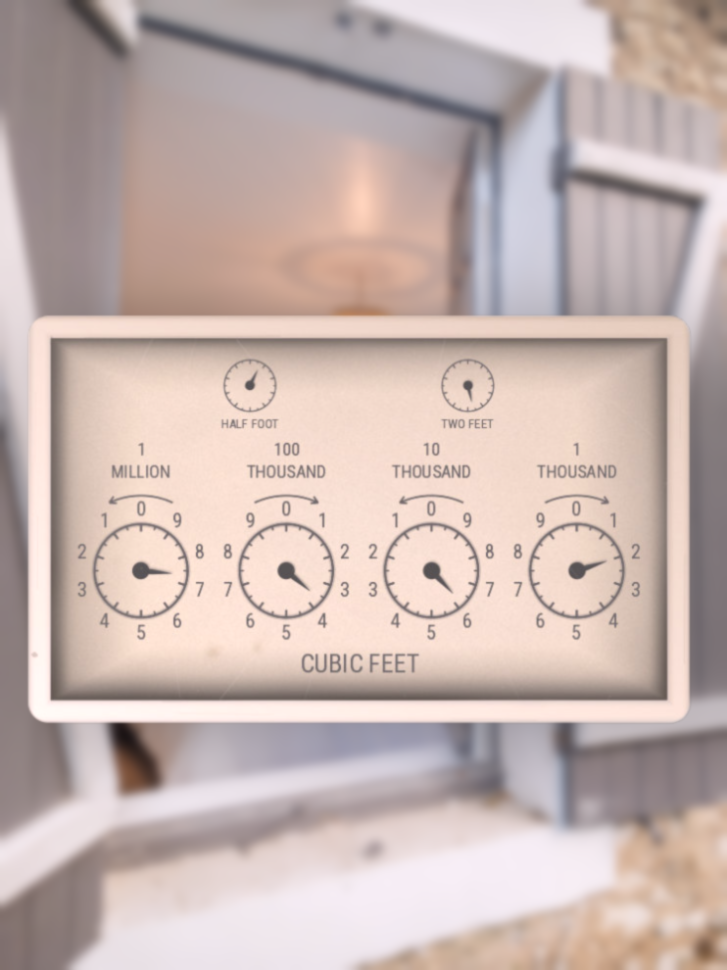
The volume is 736200; ft³
